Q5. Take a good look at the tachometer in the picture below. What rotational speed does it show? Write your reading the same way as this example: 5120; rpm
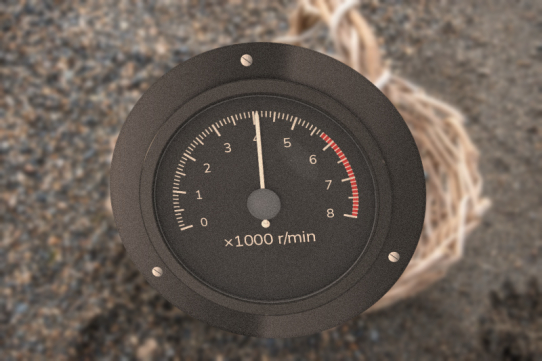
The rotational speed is 4100; rpm
